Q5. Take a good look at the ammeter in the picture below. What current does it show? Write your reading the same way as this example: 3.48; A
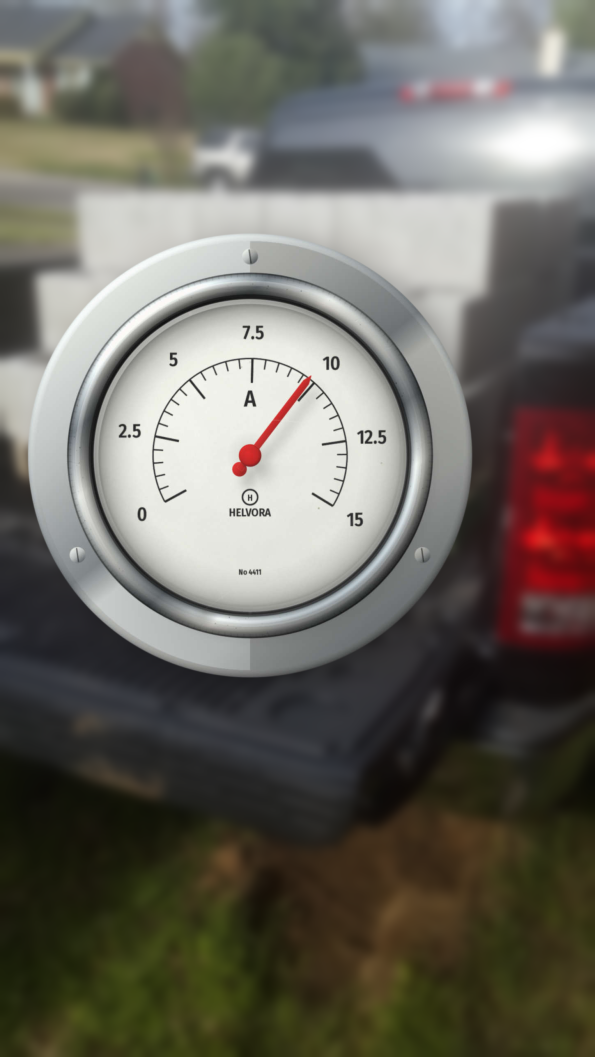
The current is 9.75; A
